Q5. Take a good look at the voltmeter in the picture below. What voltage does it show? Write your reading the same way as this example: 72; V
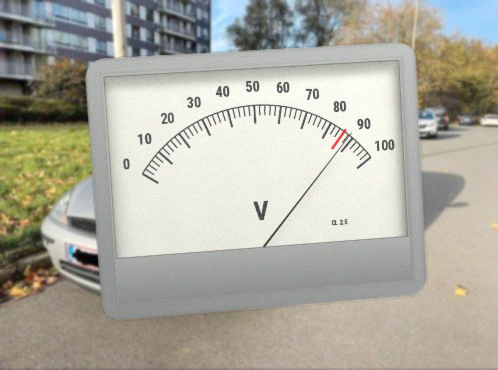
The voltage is 88; V
